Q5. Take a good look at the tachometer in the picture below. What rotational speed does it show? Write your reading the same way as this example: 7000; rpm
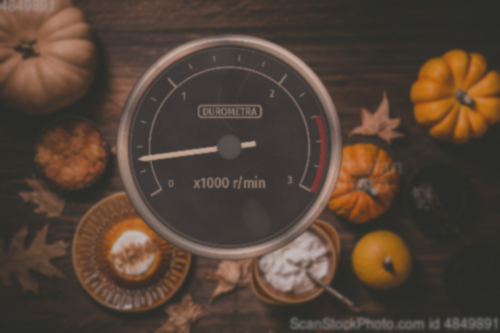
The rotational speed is 300; rpm
